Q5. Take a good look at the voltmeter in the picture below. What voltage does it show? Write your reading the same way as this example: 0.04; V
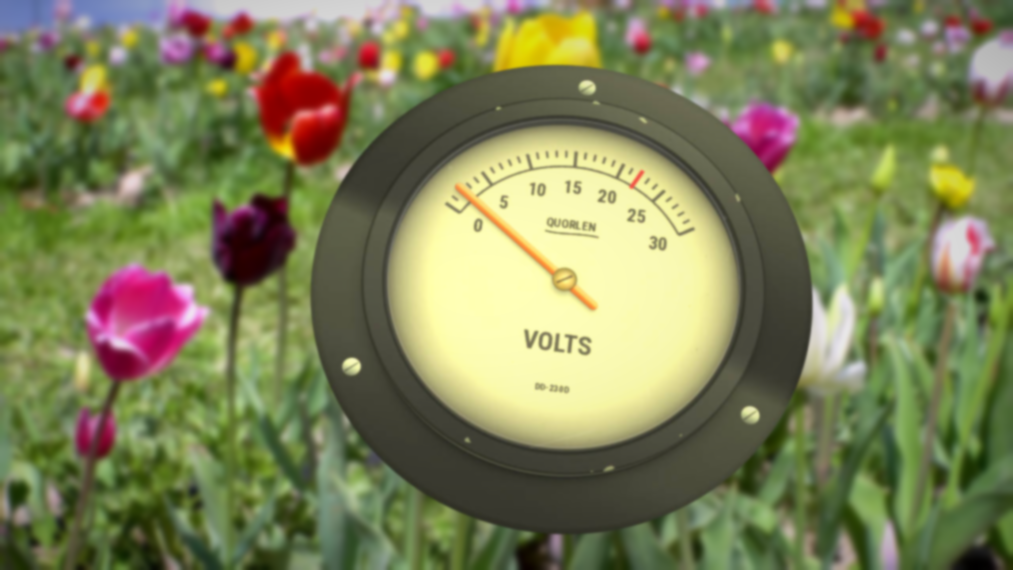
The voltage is 2; V
